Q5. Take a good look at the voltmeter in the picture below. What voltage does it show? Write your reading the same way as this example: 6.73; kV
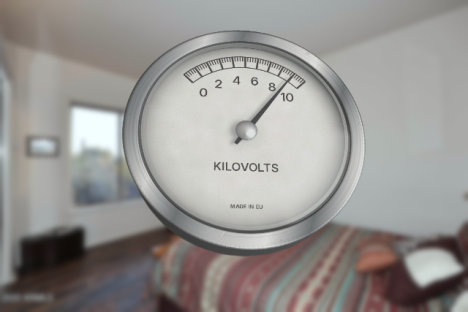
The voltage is 9; kV
